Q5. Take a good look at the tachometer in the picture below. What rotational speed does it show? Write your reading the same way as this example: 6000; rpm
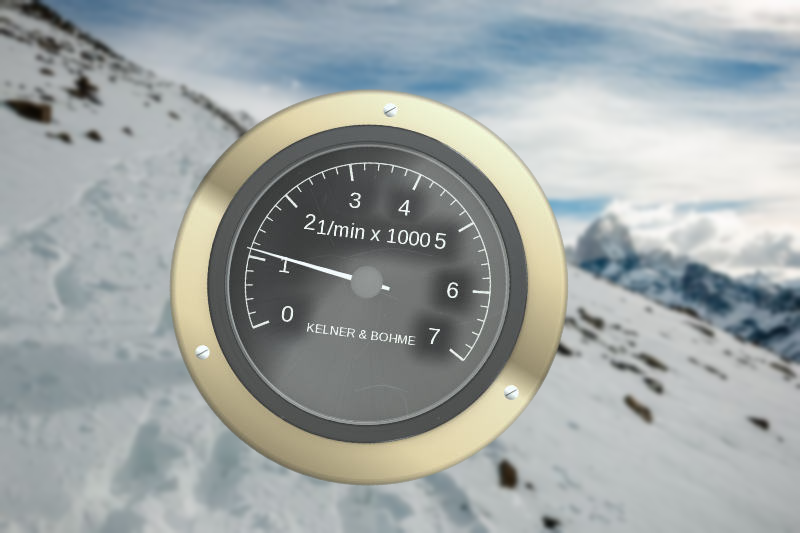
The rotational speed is 1100; rpm
